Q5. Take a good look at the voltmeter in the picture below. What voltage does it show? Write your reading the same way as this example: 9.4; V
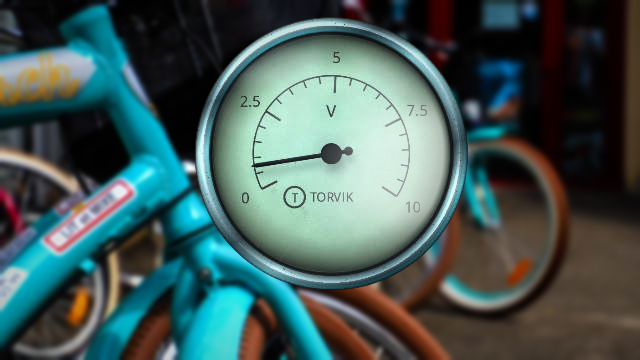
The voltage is 0.75; V
